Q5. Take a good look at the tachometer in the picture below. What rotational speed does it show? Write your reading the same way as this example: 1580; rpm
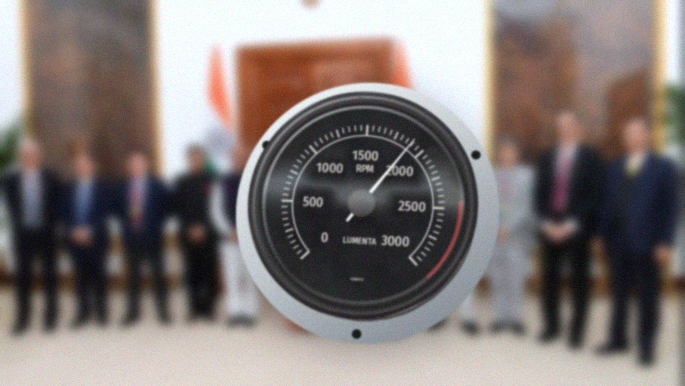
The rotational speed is 1900; rpm
